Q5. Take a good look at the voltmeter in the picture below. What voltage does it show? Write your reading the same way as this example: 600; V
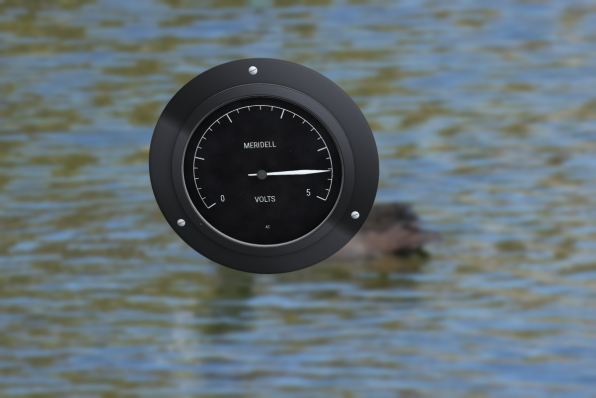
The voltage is 4.4; V
